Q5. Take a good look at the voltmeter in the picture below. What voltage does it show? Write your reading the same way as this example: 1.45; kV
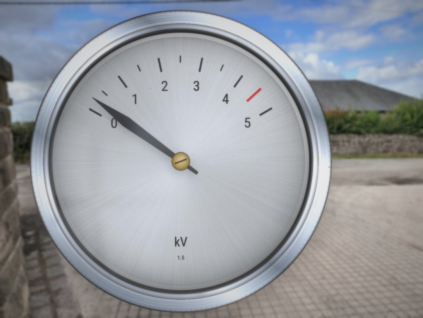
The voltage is 0.25; kV
